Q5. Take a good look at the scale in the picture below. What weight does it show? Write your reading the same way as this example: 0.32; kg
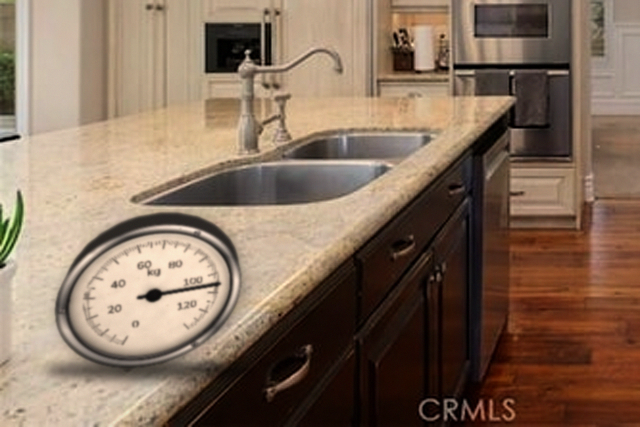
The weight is 105; kg
